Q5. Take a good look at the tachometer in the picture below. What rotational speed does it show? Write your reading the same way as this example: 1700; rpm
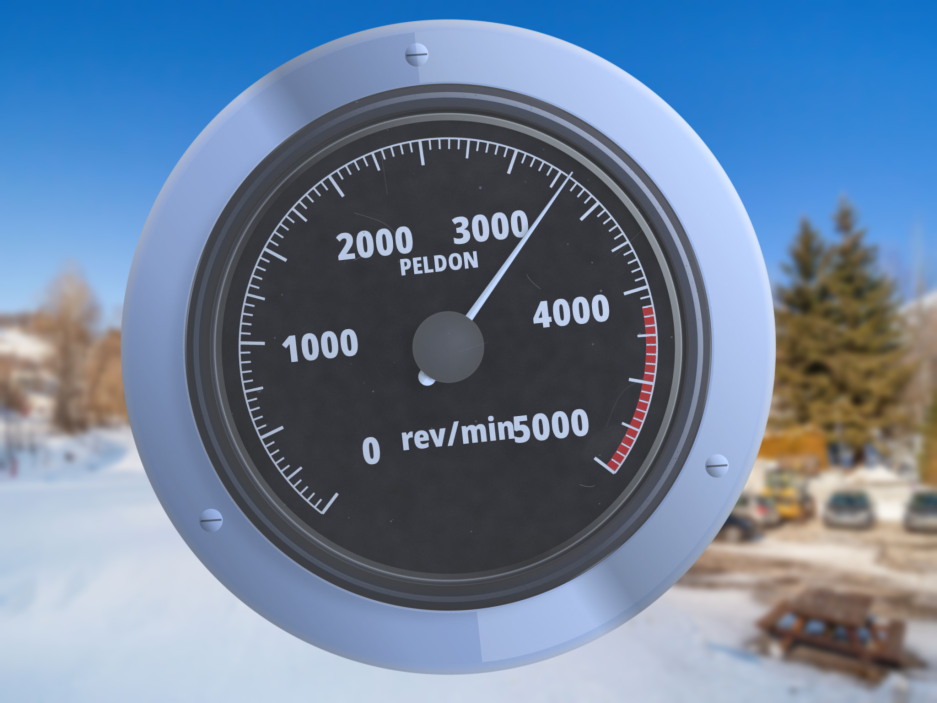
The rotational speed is 3300; rpm
